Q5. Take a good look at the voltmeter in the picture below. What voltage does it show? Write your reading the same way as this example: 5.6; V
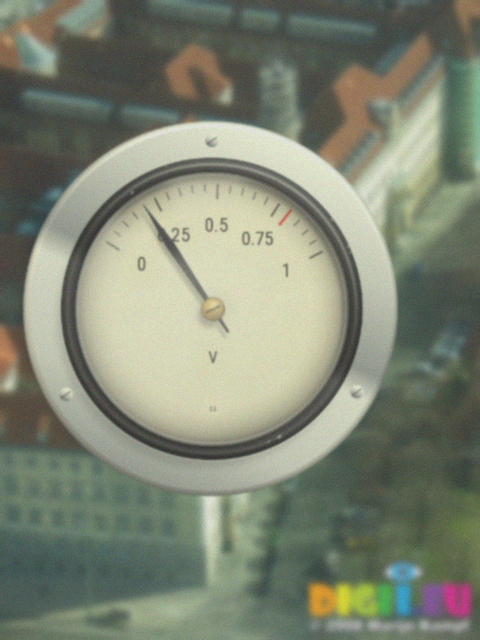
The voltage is 0.2; V
